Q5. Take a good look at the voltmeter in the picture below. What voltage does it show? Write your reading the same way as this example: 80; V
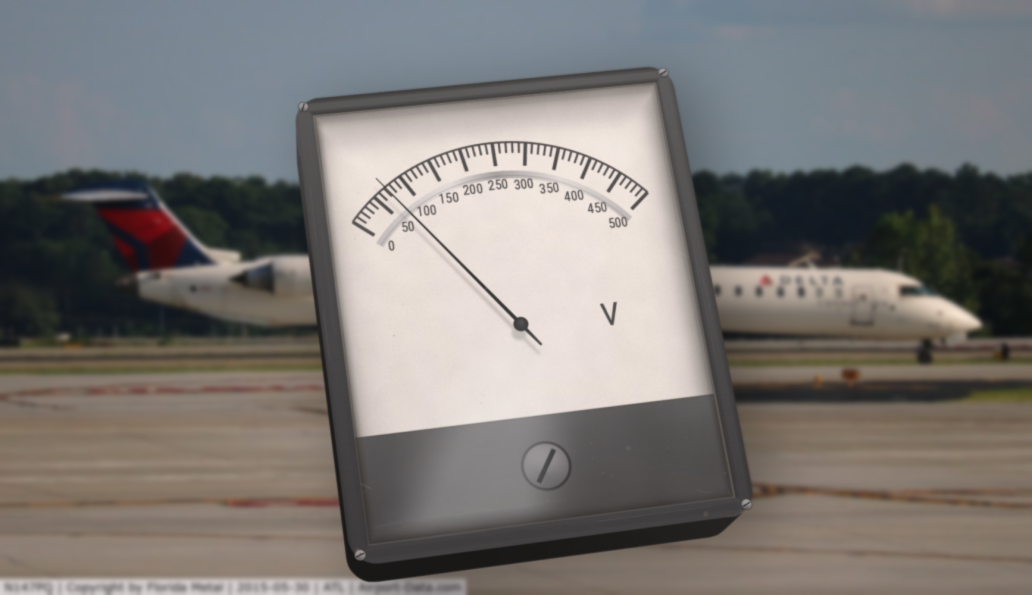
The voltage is 70; V
